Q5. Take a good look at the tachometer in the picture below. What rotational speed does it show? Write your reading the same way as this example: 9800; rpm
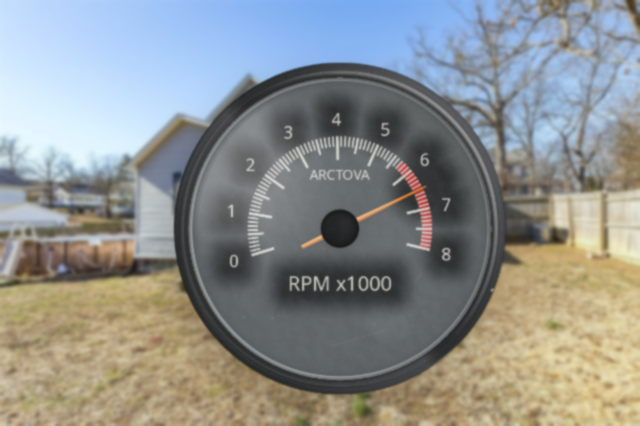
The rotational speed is 6500; rpm
